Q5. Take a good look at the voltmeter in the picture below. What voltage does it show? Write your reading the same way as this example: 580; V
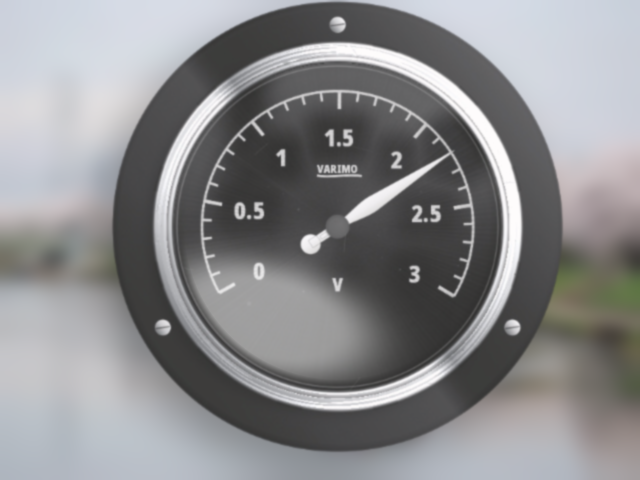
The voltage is 2.2; V
